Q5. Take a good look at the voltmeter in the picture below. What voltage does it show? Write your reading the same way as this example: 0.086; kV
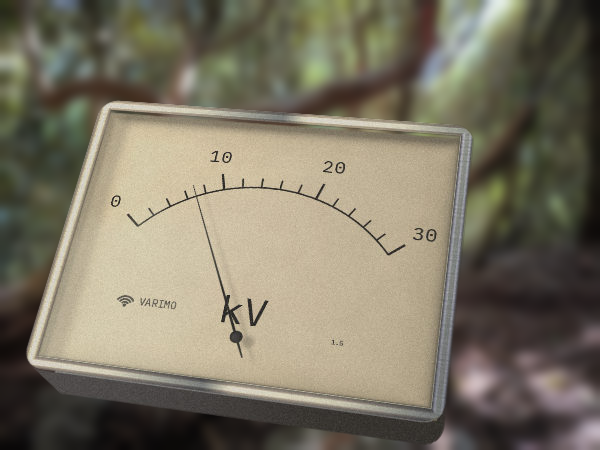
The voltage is 7; kV
